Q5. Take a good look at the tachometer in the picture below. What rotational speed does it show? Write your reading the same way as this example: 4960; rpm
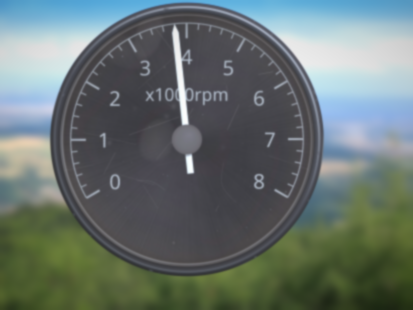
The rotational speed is 3800; rpm
